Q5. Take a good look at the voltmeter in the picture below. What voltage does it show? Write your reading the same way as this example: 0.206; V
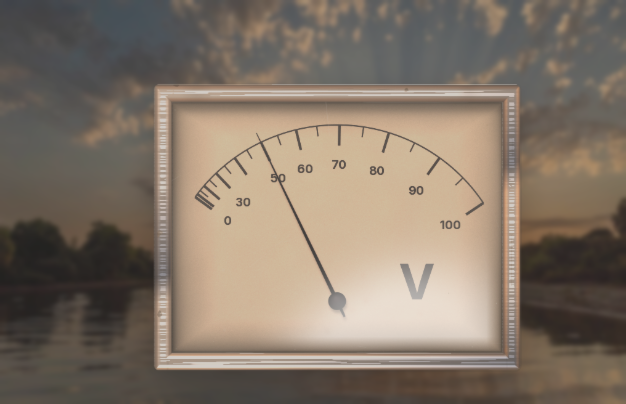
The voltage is 50; V
